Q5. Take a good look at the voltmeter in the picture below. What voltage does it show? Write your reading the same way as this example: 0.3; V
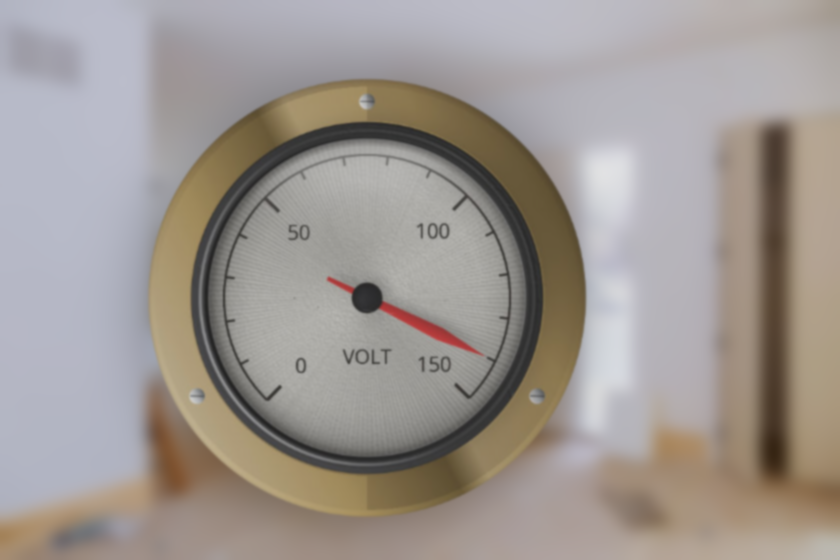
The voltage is 140; V
